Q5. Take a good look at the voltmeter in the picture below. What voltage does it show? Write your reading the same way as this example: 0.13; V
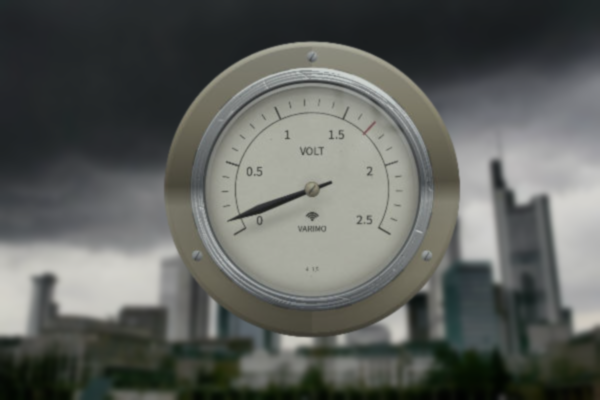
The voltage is 0.1; V
